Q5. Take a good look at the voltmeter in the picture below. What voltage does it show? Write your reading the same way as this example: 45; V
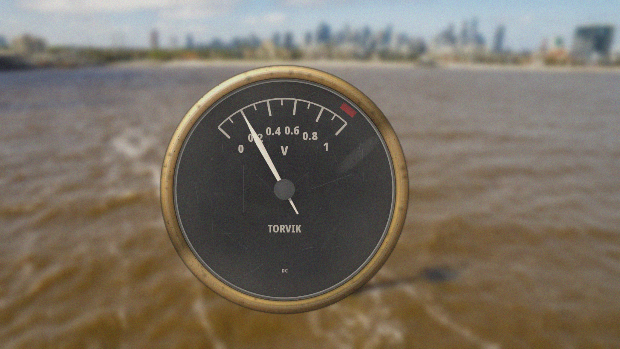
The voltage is 0.2; V
